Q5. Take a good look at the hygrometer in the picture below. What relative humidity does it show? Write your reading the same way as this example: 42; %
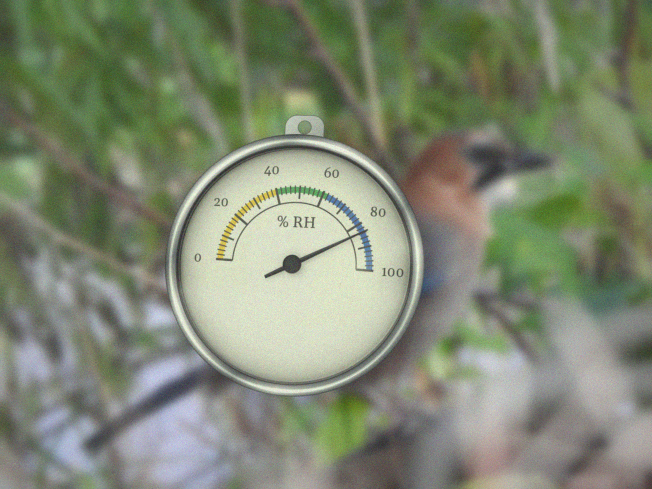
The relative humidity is 84; %
